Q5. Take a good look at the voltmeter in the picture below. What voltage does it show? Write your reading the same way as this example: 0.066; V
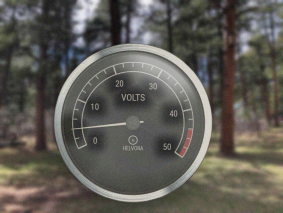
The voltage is 4; V
